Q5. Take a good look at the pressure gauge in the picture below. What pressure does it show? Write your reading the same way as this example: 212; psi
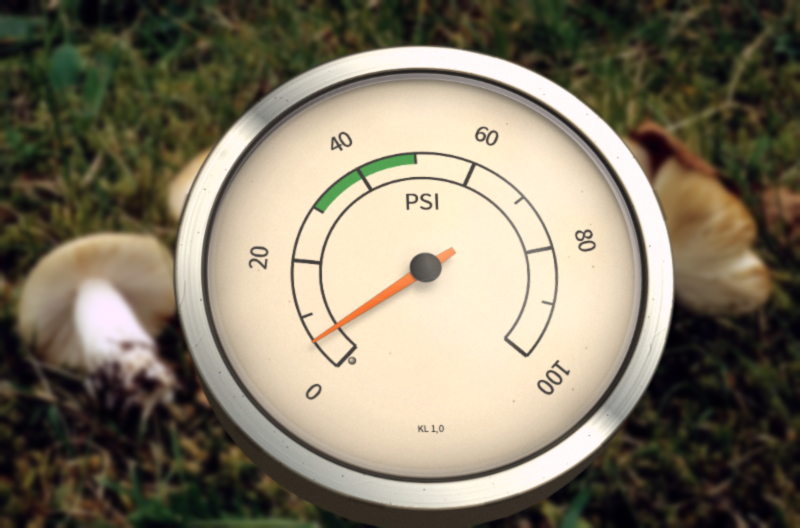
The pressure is 5; psi
